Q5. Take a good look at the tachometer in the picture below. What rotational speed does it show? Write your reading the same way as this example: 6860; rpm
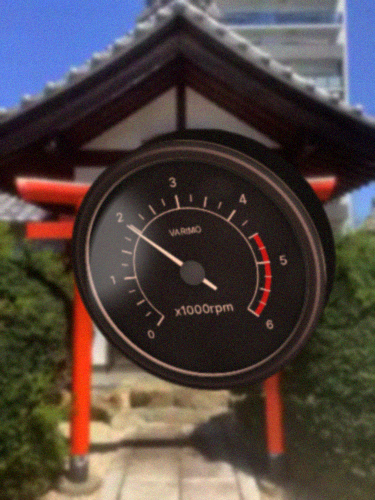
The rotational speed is 2000; rpm
